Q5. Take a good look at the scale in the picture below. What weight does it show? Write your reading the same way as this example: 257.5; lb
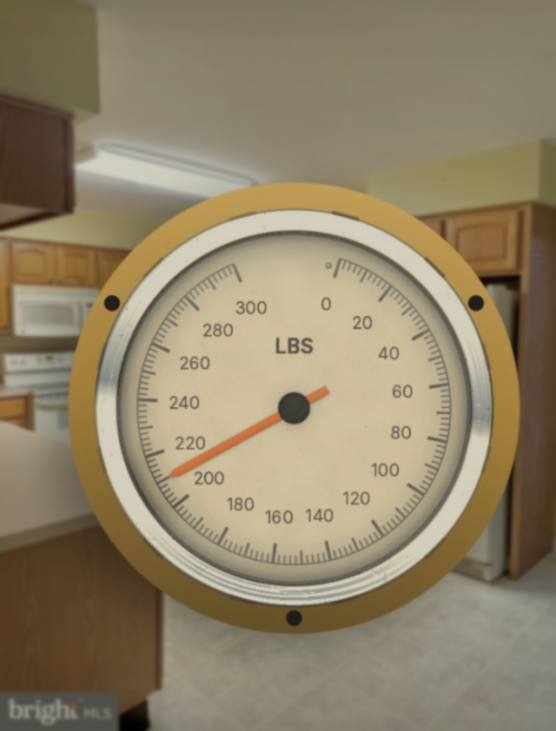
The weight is 210; lb
